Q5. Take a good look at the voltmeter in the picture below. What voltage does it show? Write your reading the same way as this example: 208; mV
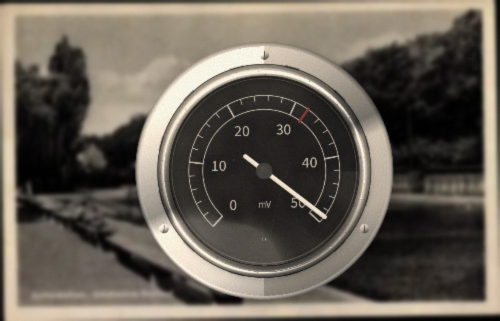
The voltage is 49; mV
